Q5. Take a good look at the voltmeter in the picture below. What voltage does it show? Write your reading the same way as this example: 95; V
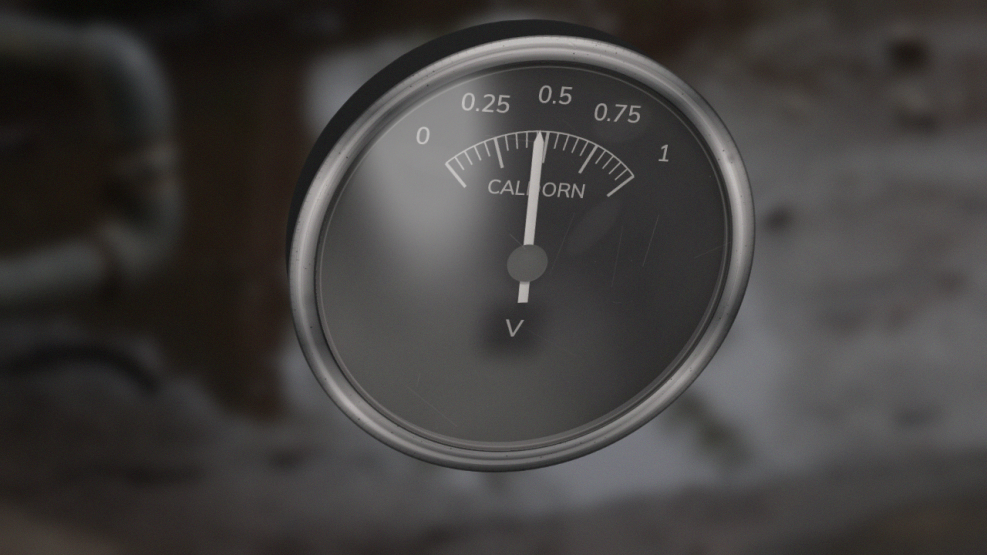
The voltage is 0.45; V
